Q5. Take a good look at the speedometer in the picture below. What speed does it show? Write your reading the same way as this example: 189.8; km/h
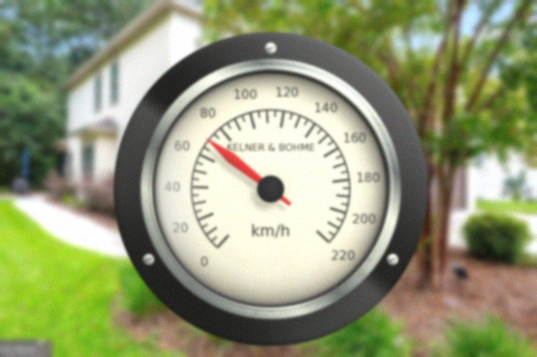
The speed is 70; km/h
